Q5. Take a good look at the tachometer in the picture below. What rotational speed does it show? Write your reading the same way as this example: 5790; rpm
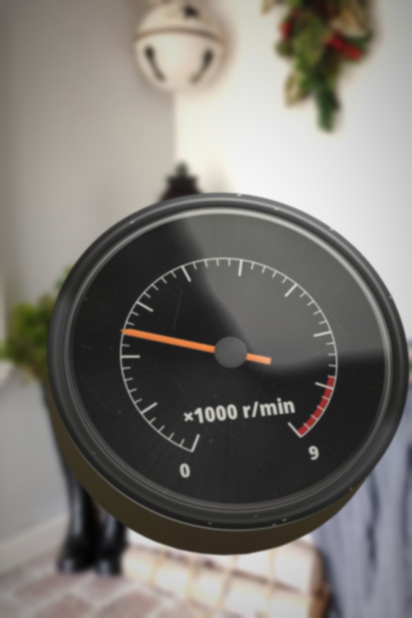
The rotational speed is 2400; rpm
